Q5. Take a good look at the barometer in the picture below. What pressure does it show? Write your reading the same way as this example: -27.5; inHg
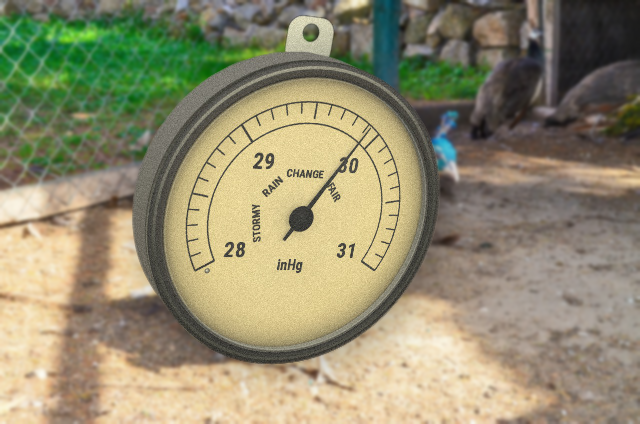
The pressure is 29.9; inHg
